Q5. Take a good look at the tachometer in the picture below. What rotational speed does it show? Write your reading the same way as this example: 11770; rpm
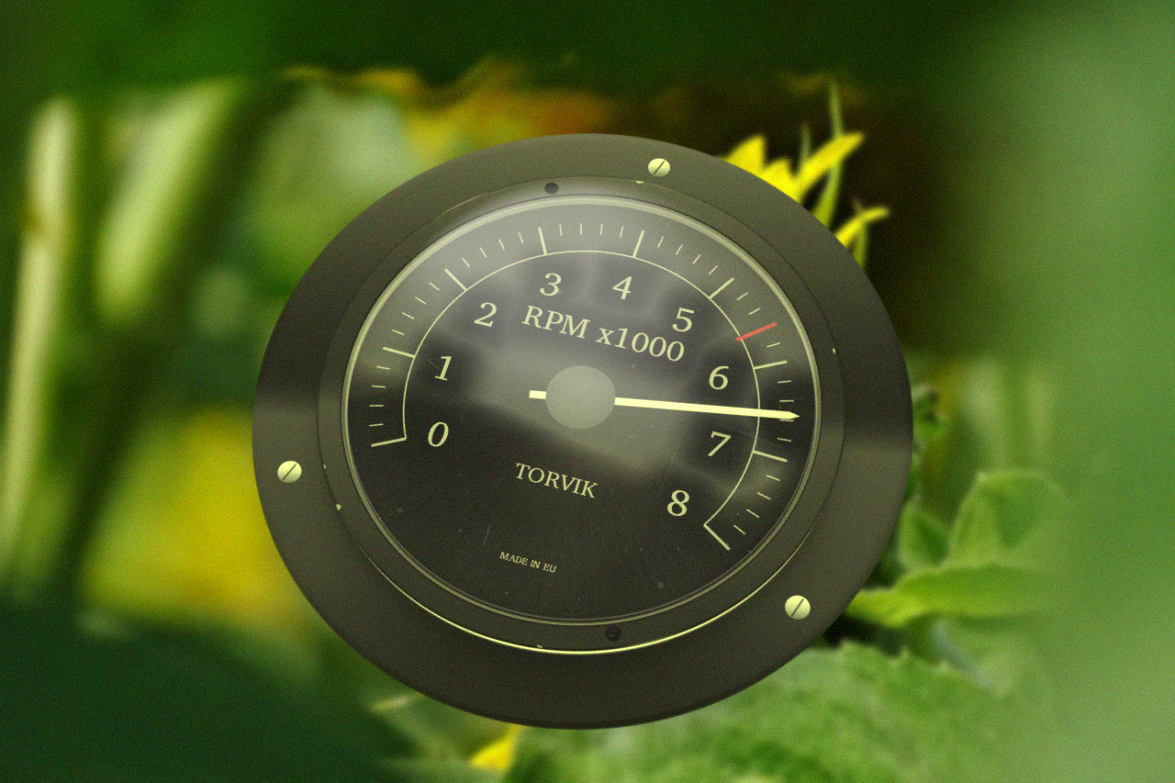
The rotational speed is 6600; rpm
